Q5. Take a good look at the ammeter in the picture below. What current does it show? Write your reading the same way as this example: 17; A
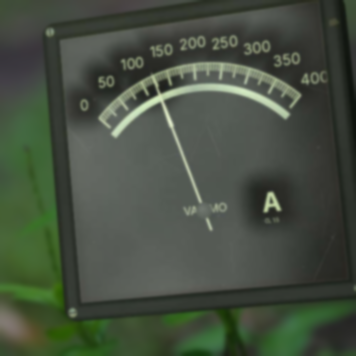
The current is 125; A
